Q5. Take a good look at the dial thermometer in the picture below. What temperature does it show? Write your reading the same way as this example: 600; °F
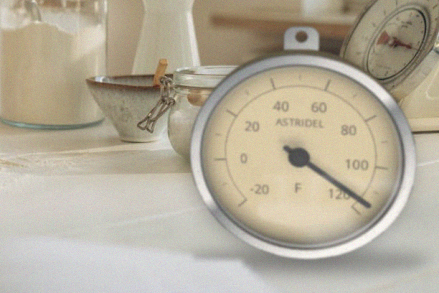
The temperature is 115; °F
